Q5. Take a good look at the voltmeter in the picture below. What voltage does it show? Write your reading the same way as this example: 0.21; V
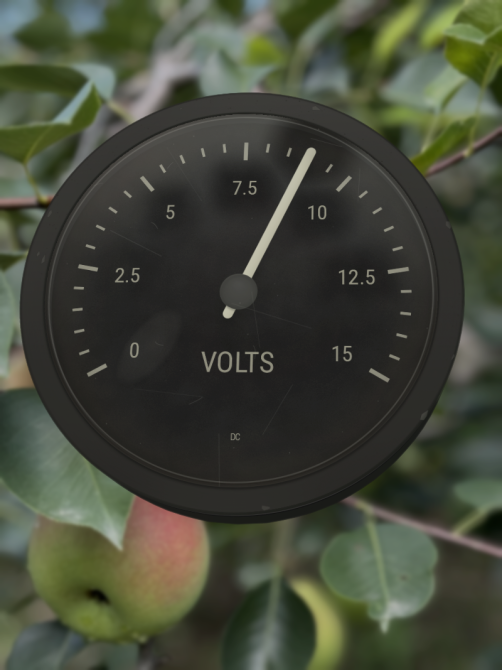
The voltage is 9; V
